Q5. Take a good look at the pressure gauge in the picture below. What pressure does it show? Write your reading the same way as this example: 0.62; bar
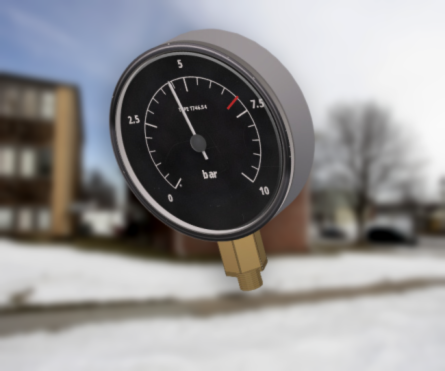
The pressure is 4.5; bar
